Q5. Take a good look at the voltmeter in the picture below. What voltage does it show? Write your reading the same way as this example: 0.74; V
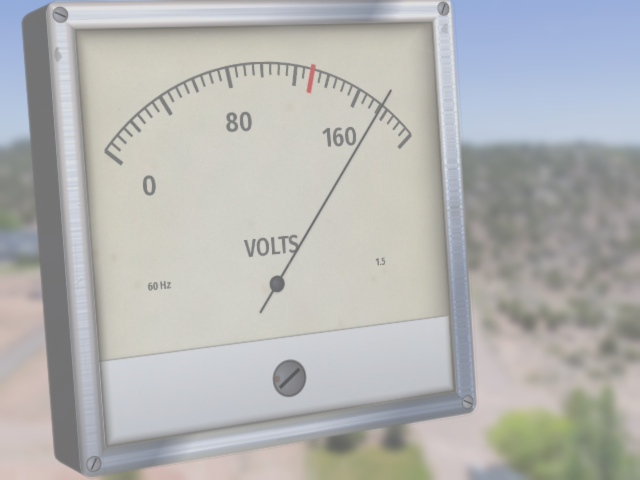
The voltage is 175; V
